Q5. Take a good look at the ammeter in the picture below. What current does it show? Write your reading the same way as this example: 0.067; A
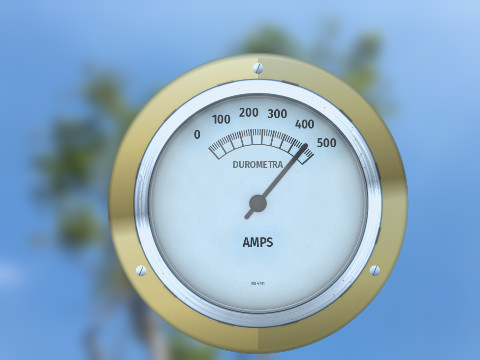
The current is 450; A
